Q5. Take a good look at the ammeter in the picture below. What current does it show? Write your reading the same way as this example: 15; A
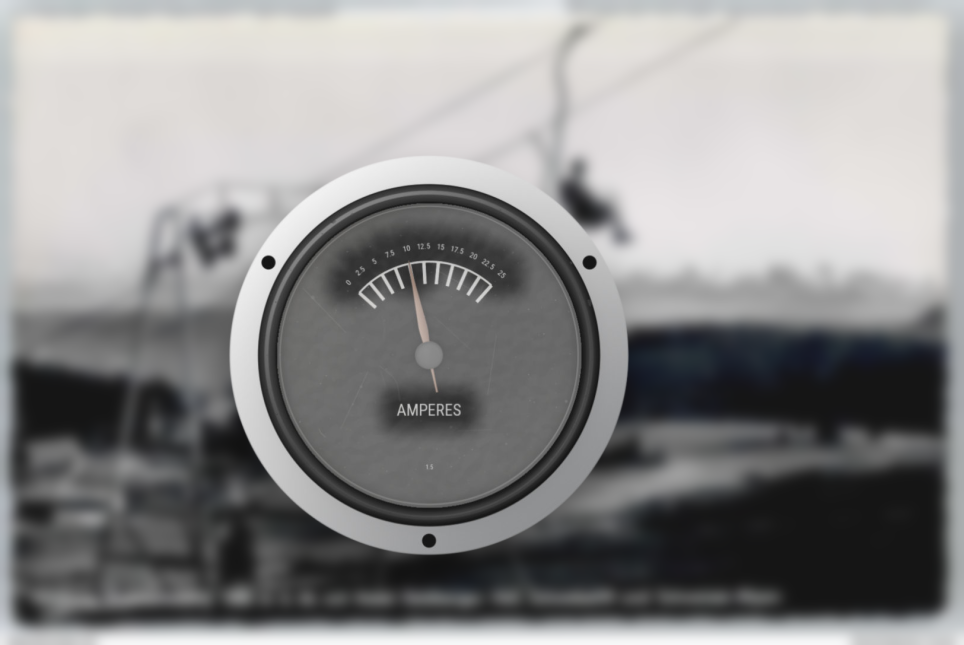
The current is 10; A
